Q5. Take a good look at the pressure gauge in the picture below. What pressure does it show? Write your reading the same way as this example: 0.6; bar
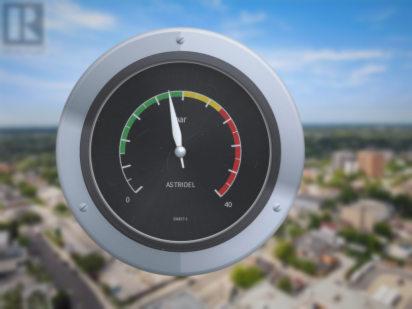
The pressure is 18; bar
